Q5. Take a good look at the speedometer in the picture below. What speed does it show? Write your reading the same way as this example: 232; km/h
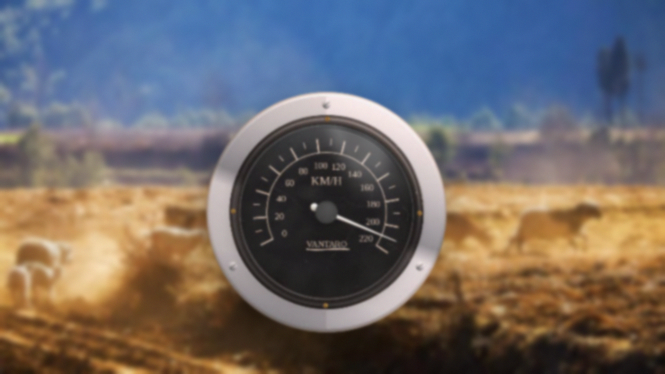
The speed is 210; km/h
